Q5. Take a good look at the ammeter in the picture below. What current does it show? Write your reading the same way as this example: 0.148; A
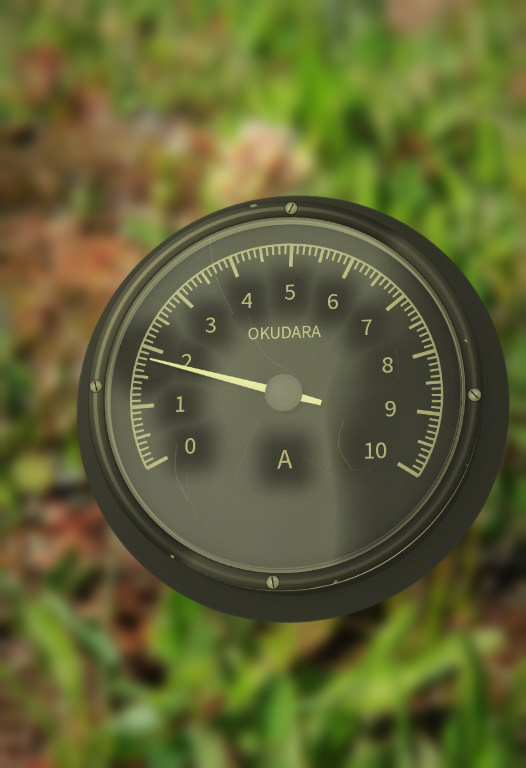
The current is 1.8; A
